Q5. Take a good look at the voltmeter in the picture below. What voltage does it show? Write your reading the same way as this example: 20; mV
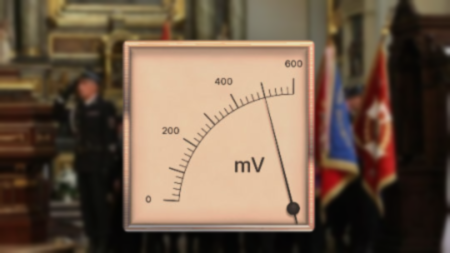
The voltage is 500; mV
